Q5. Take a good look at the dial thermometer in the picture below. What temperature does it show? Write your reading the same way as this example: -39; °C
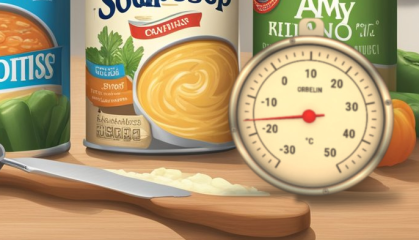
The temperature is -16; °C
